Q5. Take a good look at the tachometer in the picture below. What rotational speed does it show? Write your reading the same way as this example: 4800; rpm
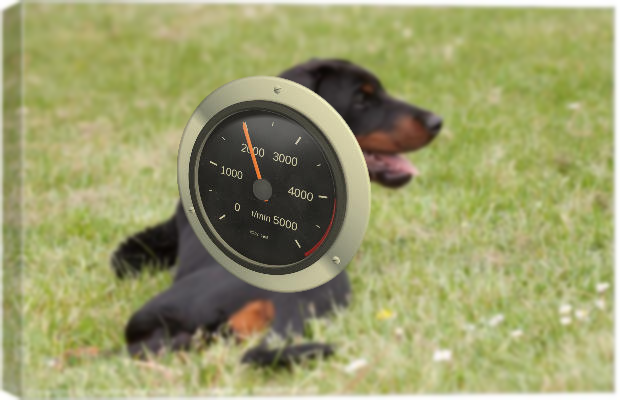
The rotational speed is 2000; rpm
